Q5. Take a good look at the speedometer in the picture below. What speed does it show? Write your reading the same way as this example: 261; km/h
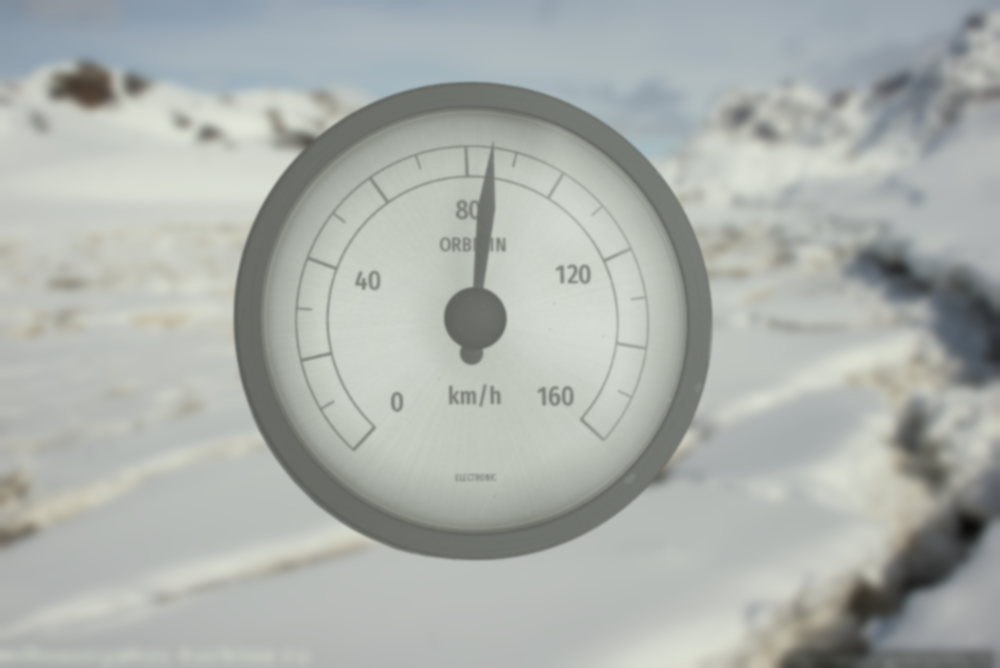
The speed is 85; km/h
